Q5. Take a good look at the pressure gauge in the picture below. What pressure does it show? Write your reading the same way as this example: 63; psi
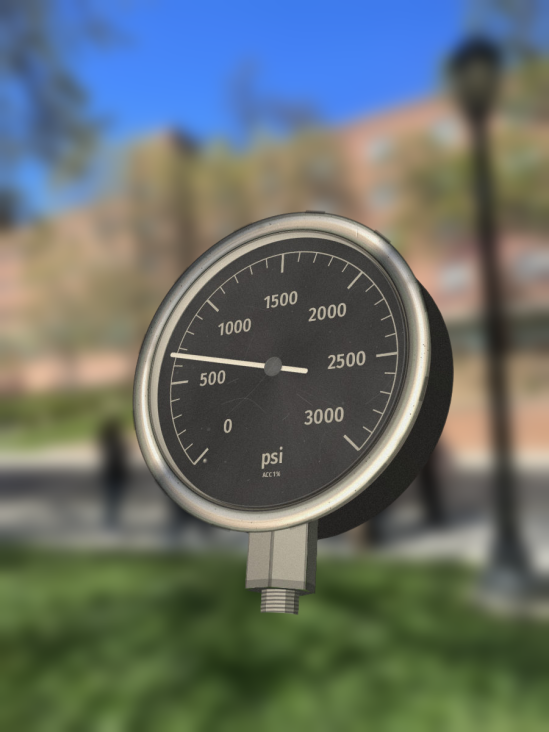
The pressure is 650; psi
